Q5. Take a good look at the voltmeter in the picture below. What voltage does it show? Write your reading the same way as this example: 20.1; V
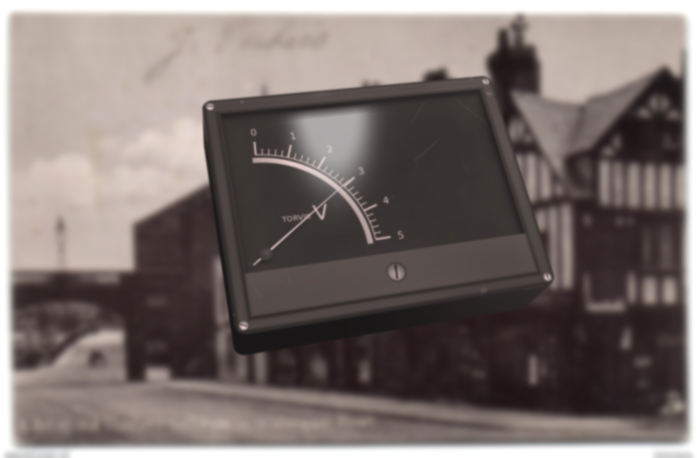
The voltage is 3; V
